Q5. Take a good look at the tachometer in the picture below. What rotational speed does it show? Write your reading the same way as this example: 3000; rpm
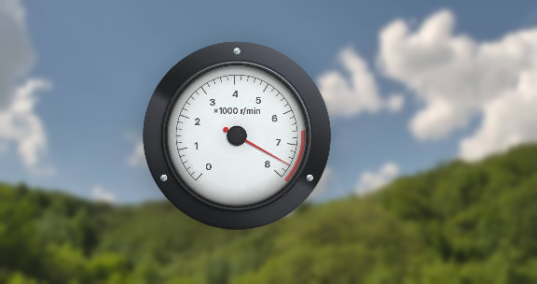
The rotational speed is 7600; rpm
